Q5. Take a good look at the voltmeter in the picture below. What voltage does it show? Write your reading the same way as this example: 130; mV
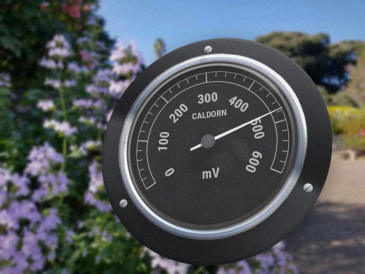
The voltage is 480; mV
